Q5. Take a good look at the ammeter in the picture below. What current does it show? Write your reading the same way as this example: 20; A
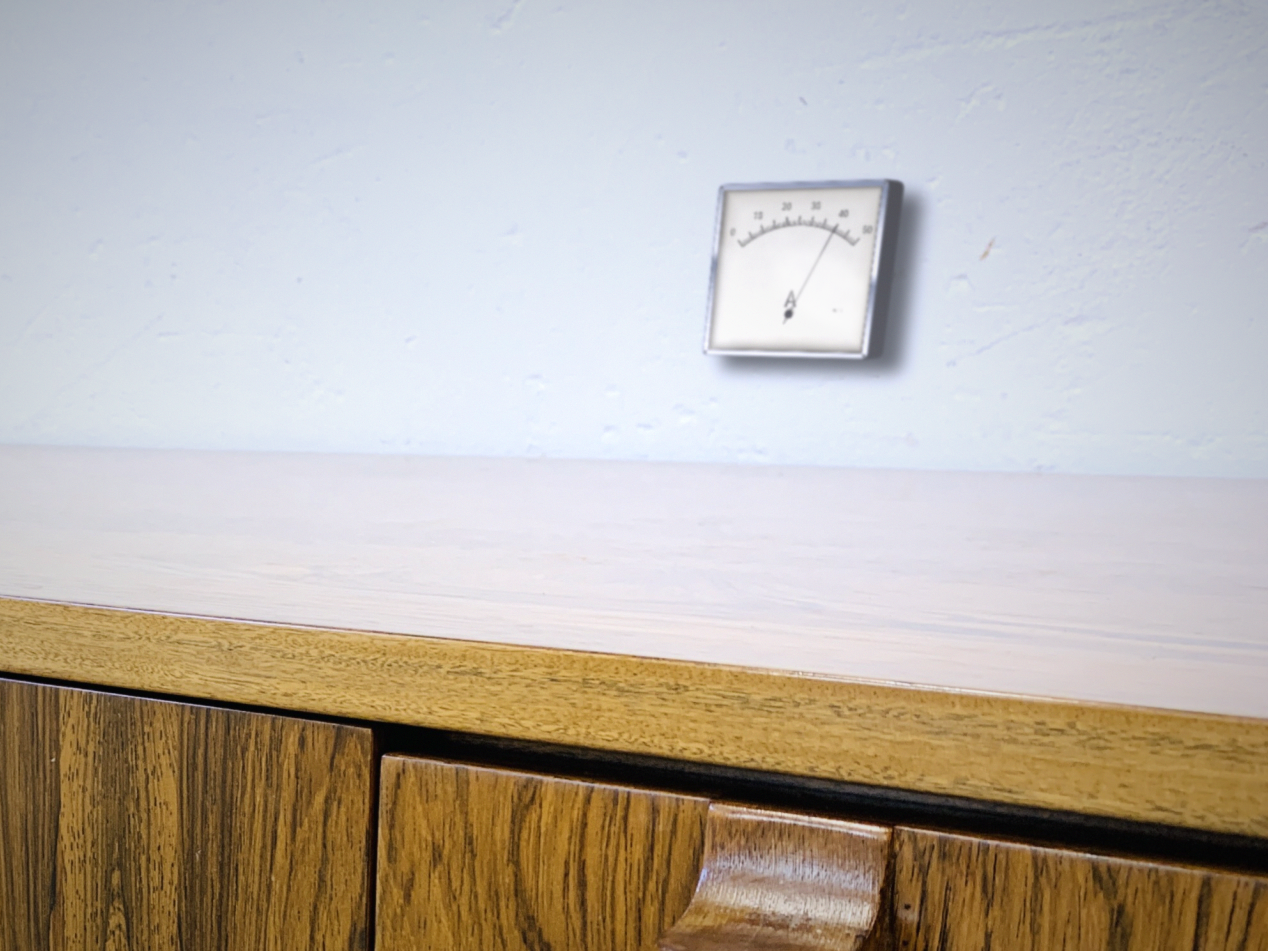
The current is 40; A
